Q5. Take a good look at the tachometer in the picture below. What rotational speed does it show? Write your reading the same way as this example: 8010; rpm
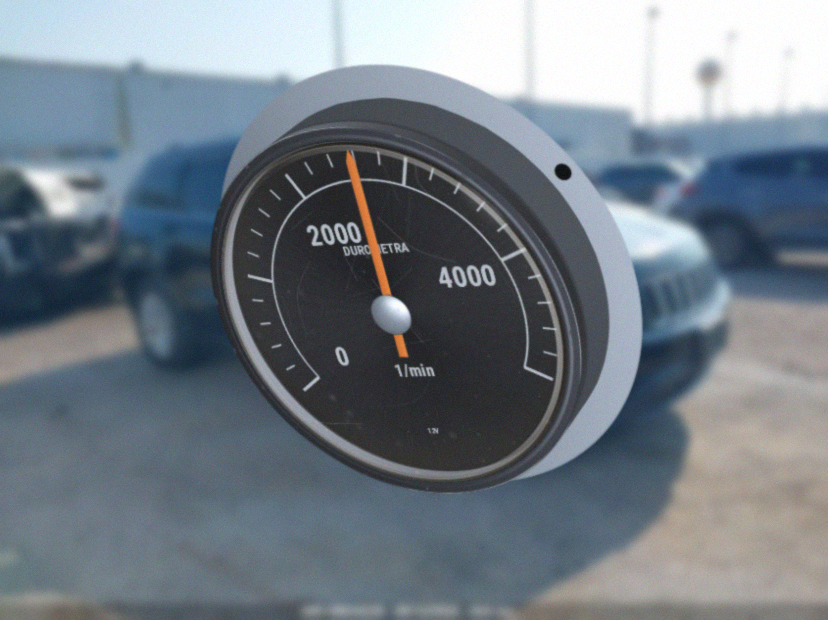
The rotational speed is 2600; rpm
